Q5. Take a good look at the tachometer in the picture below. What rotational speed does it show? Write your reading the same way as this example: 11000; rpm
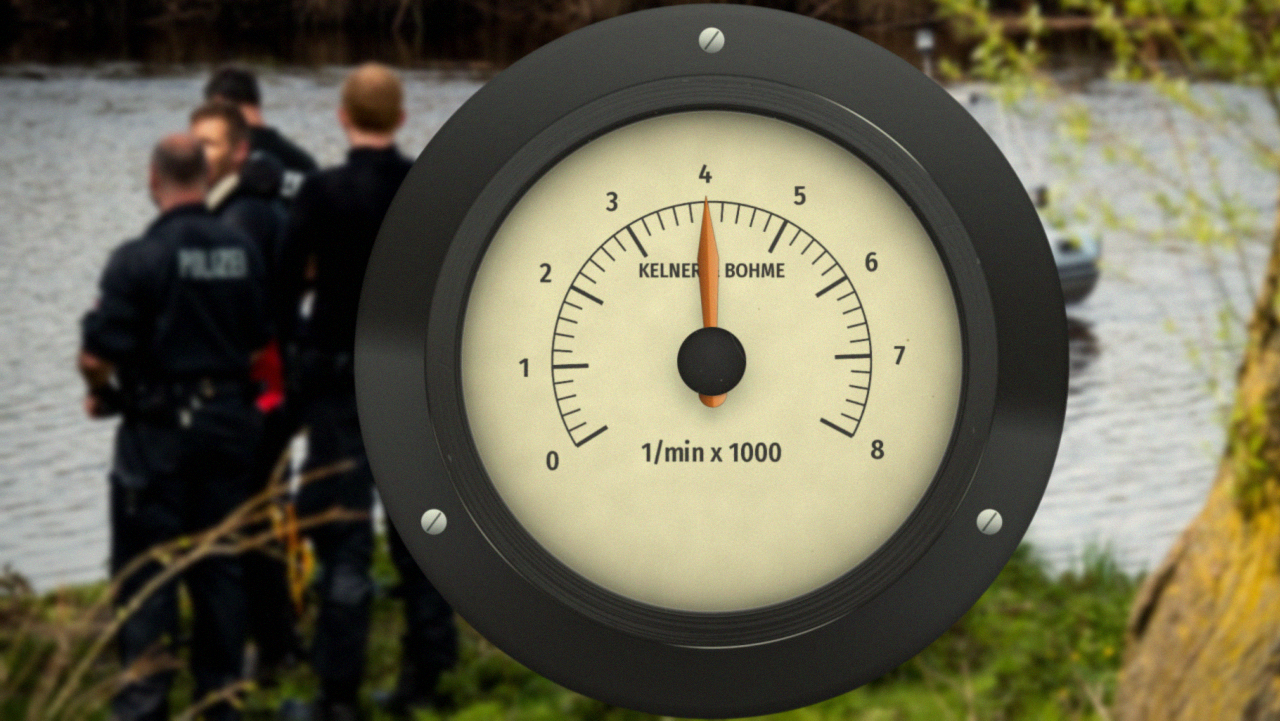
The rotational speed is 4000; rpm
